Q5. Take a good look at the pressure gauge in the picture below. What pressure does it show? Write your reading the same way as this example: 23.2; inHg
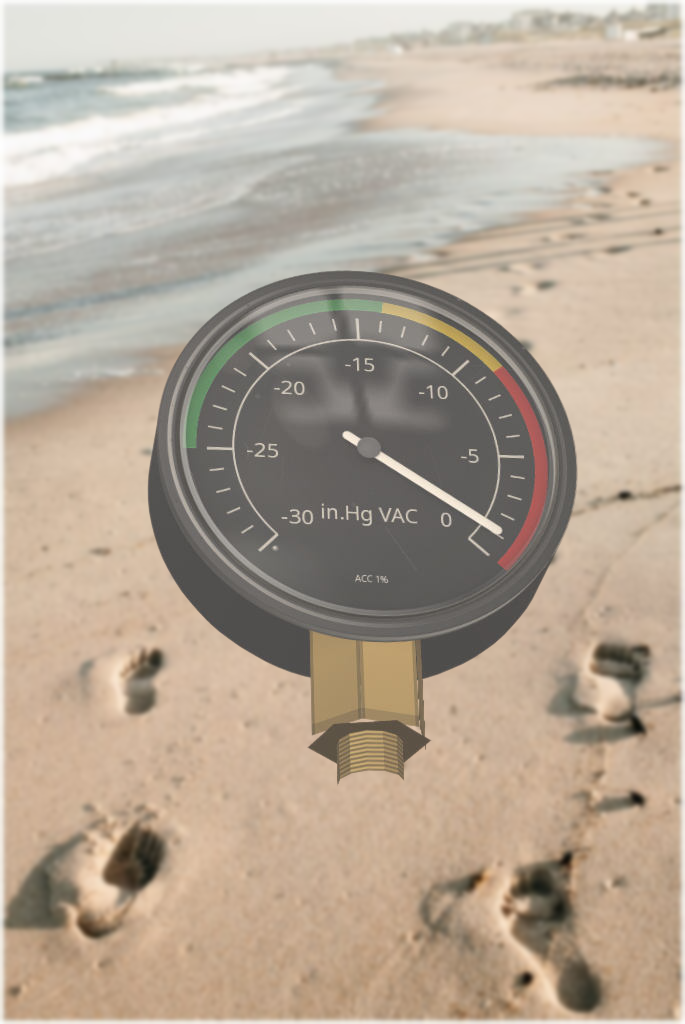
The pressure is -1; inHg
